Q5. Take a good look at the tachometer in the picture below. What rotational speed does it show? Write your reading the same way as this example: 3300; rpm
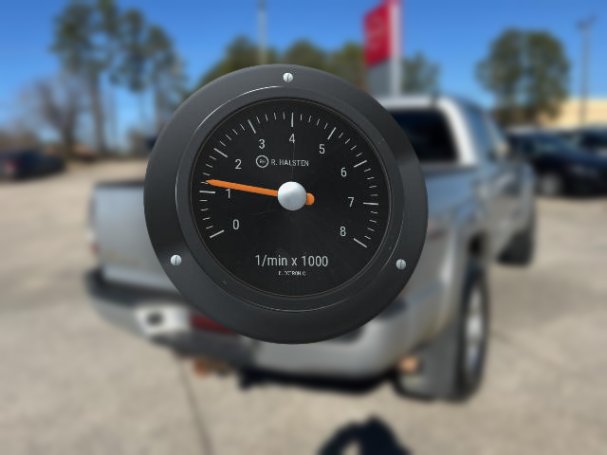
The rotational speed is 1200; rpm
